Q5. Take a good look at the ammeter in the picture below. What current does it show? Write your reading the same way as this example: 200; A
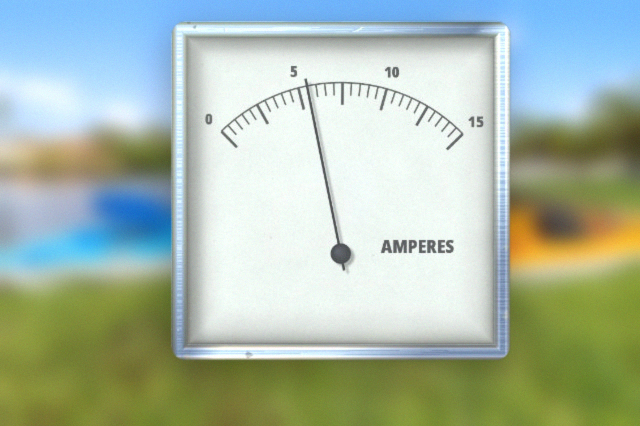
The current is 5.5; A
